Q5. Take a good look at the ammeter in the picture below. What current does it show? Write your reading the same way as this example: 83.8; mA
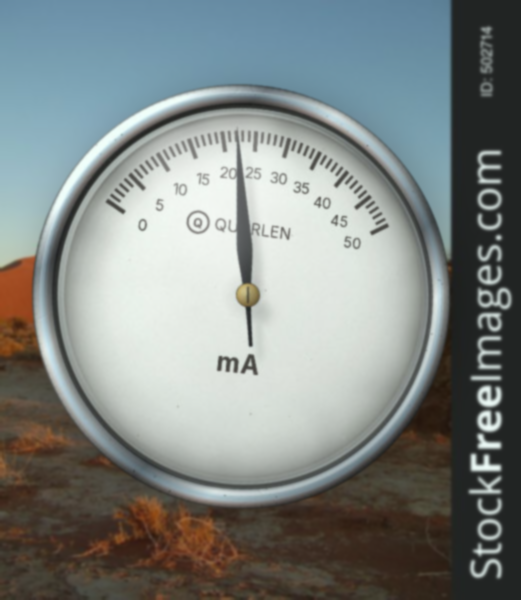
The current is 22; mA
